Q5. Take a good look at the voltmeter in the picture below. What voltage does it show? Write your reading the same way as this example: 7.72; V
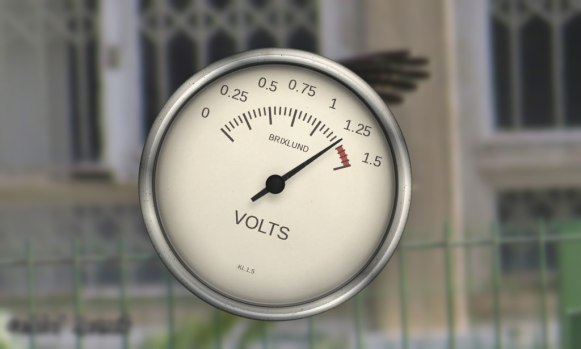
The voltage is 1.25; V
